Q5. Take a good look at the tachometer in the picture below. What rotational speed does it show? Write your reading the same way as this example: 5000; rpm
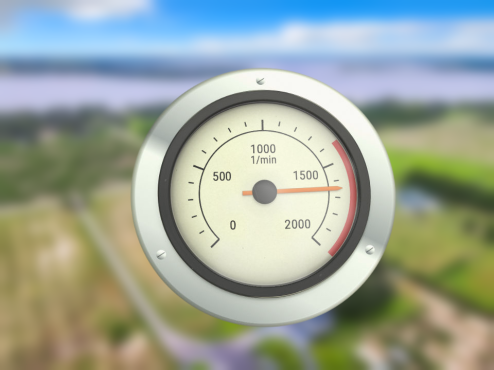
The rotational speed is 1650; rpm
